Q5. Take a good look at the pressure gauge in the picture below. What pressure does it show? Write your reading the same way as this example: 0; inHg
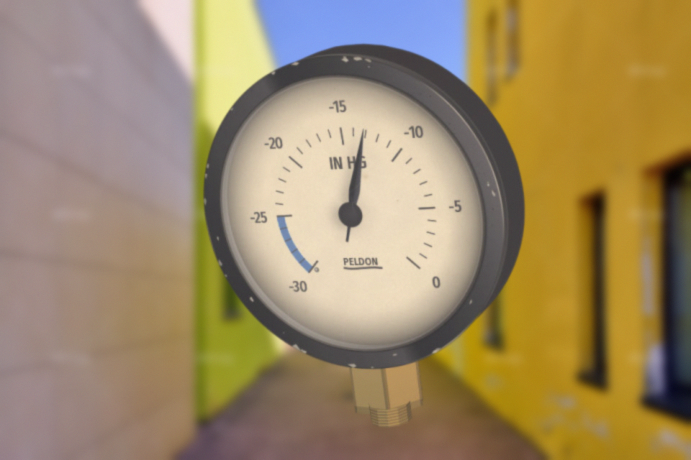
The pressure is -13; inHg
